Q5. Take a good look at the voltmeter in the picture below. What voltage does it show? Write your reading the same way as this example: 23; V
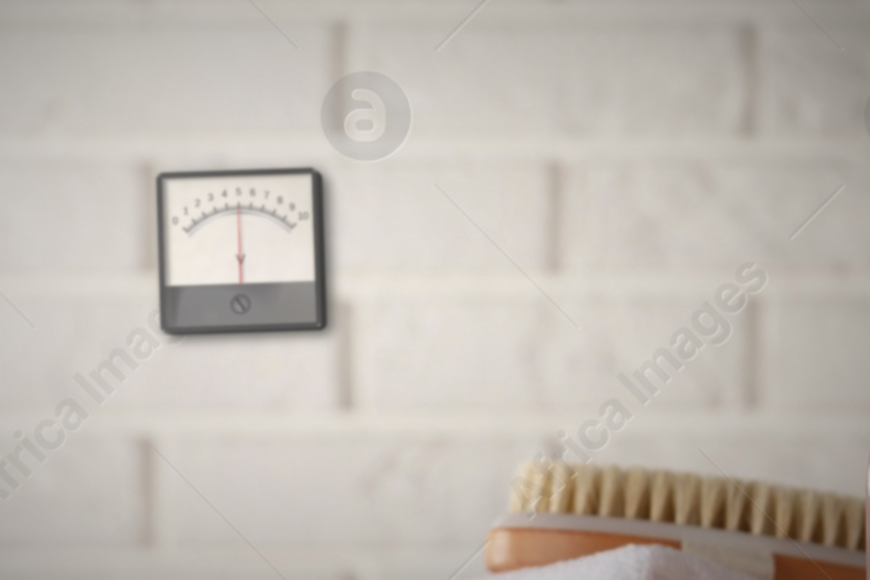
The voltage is 5; V
